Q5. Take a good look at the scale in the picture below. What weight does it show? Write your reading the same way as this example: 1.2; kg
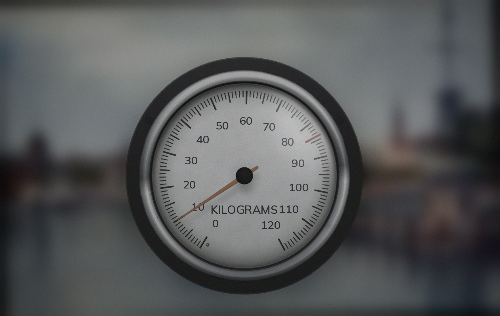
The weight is 10; kg
